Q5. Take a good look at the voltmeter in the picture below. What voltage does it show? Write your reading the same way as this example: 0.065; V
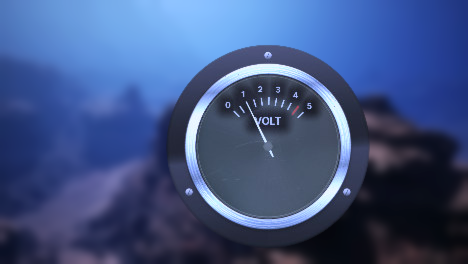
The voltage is 1; V
